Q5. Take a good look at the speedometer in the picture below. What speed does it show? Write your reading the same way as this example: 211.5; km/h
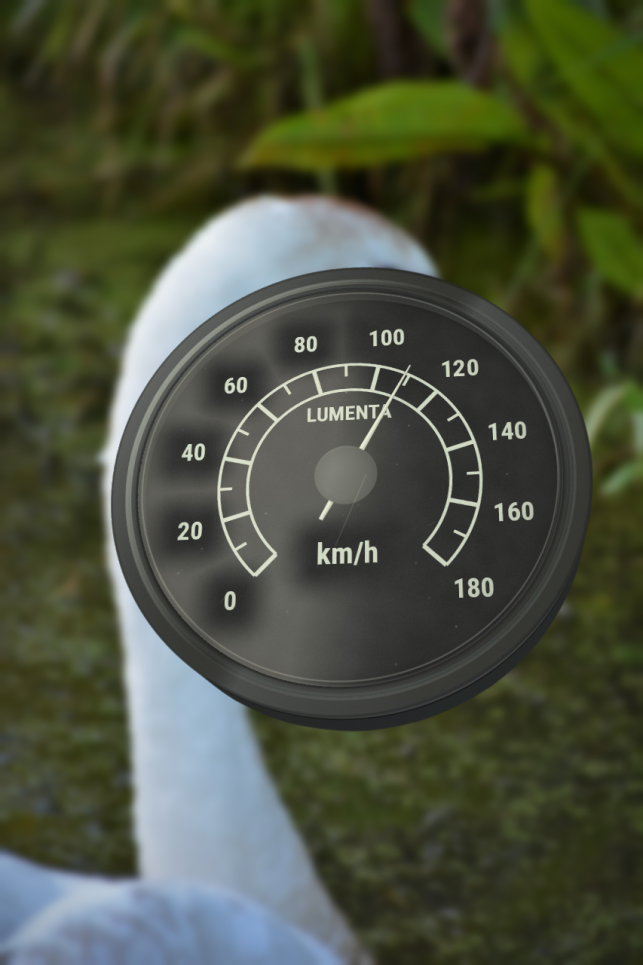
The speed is 110; km/h
